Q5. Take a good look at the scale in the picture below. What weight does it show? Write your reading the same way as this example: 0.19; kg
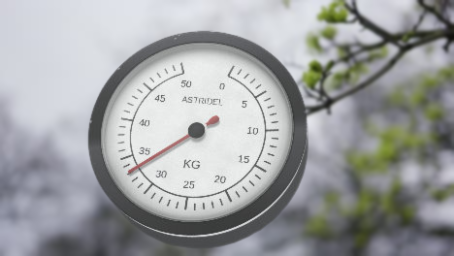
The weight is 33; kg
